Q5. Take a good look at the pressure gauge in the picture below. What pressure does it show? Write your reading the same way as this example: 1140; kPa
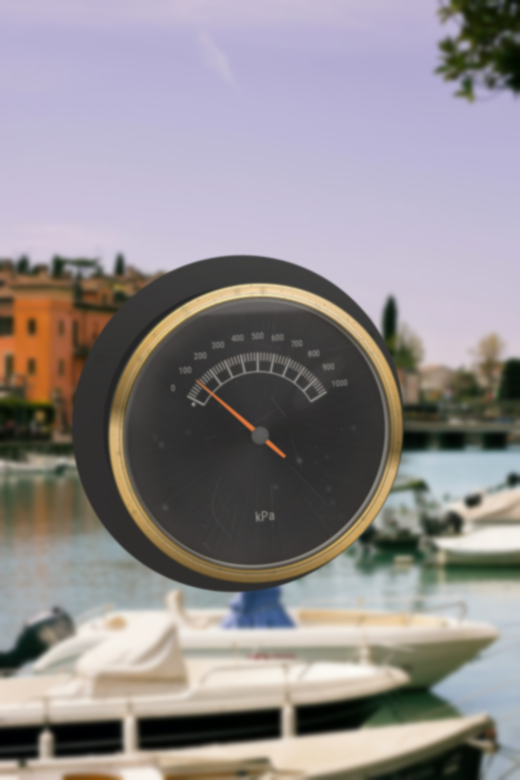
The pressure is 100; kPa
